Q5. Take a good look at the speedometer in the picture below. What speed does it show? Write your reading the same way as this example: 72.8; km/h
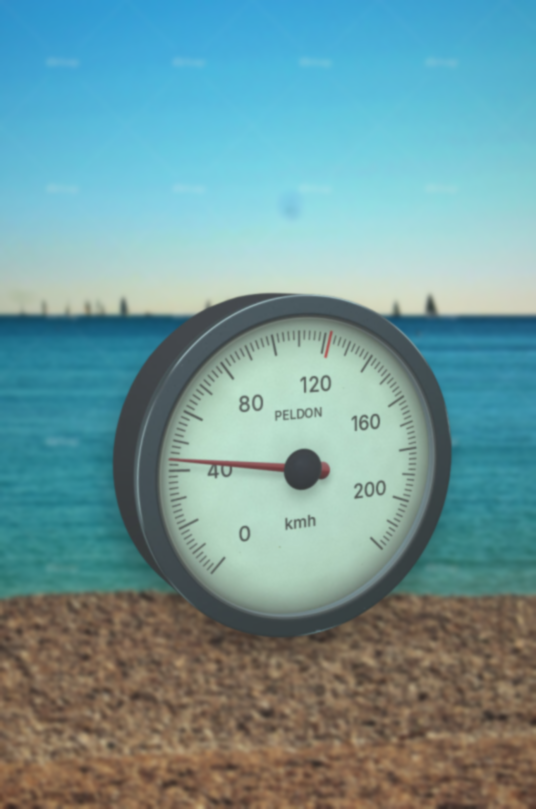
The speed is 44; km/h
